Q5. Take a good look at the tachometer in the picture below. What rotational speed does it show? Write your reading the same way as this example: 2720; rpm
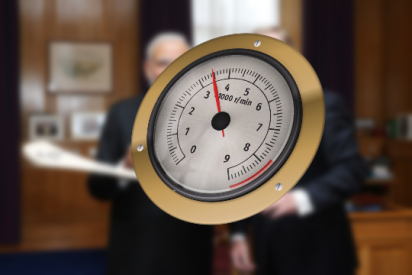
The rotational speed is 3500; rpm
